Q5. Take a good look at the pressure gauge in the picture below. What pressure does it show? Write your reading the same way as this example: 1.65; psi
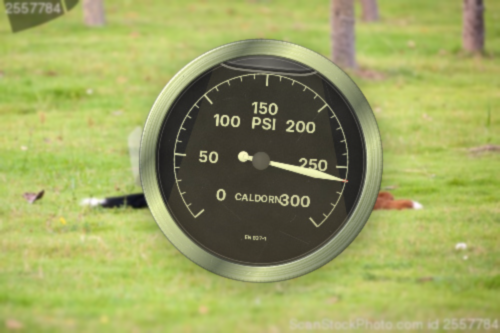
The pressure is 260; psi
